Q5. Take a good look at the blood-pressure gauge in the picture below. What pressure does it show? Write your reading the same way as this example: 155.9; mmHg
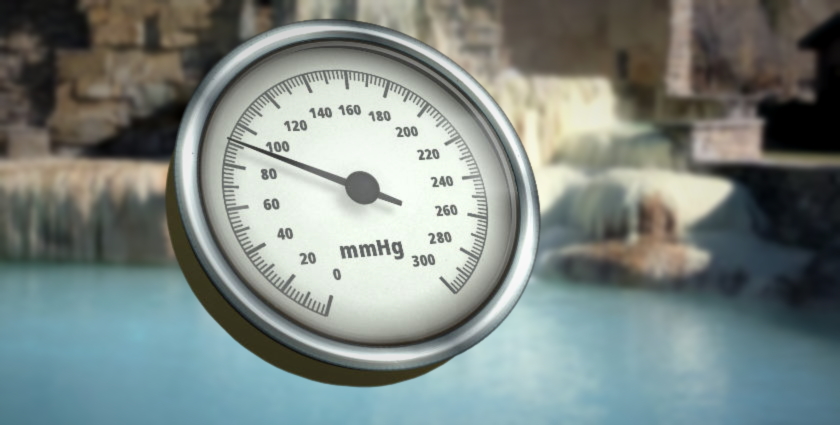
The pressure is 90; mmHg
